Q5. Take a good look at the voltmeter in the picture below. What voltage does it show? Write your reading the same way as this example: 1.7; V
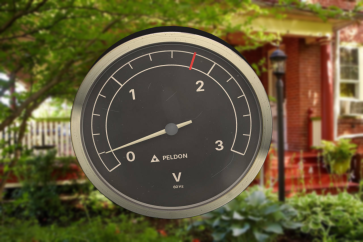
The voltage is 0.2; V
